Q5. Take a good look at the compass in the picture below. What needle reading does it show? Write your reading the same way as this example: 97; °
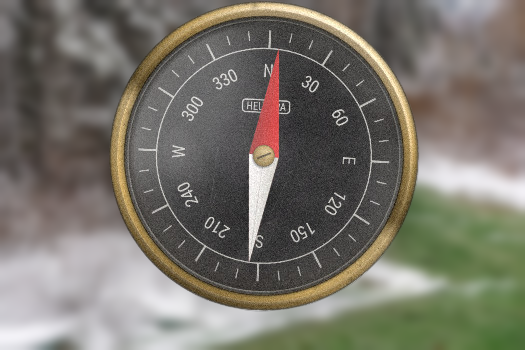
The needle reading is 5; °
